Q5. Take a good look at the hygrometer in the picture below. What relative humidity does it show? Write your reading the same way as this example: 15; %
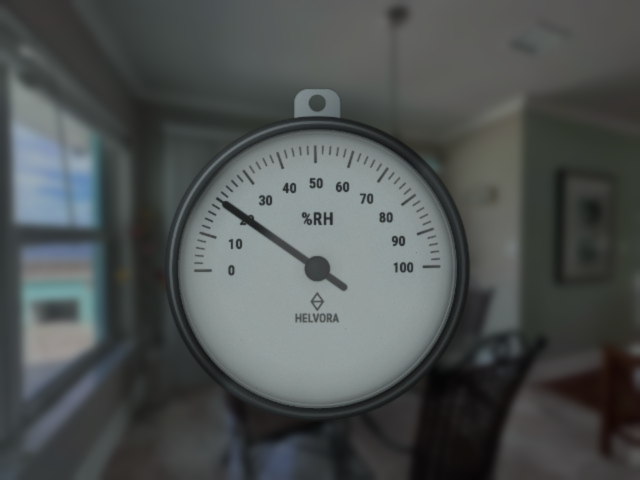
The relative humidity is 20; %
